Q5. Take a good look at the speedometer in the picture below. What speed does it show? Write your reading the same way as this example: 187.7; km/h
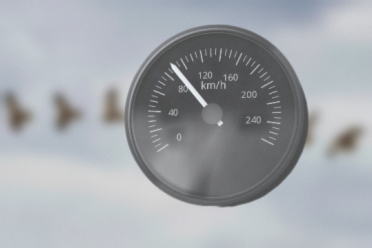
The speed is 90; km/h
